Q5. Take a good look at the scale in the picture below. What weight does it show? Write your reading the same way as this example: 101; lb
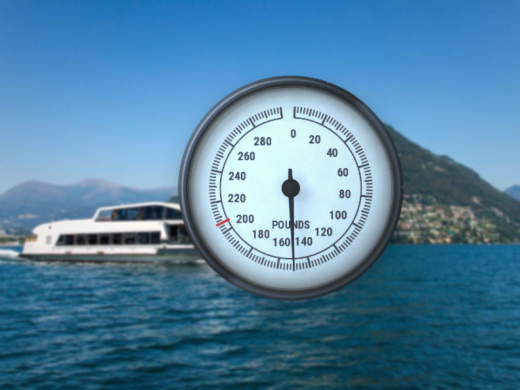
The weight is 150; lb
